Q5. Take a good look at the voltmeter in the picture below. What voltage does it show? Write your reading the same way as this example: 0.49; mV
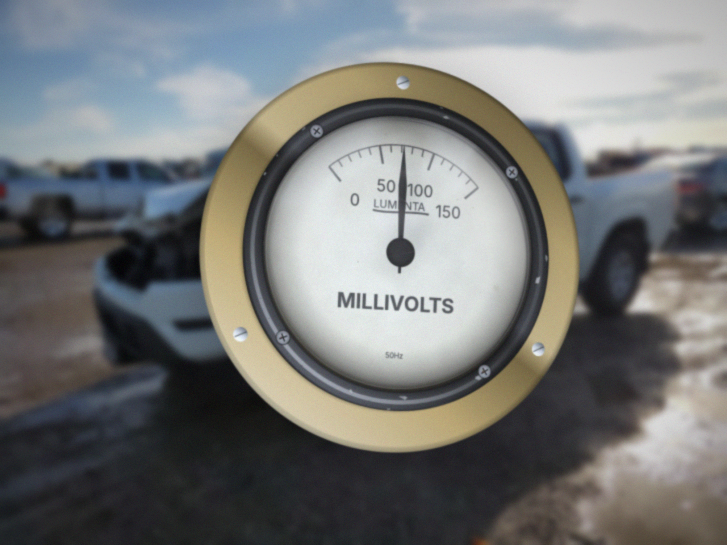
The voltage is 70; mV
